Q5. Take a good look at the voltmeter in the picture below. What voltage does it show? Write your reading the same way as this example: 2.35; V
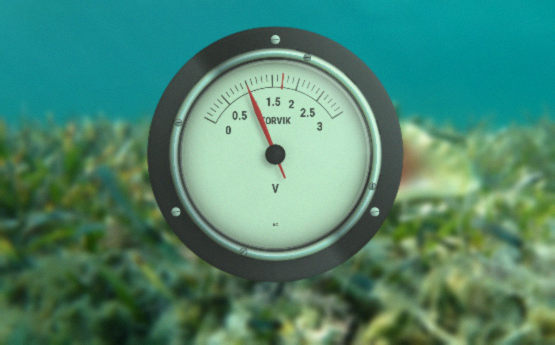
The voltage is 1; V
